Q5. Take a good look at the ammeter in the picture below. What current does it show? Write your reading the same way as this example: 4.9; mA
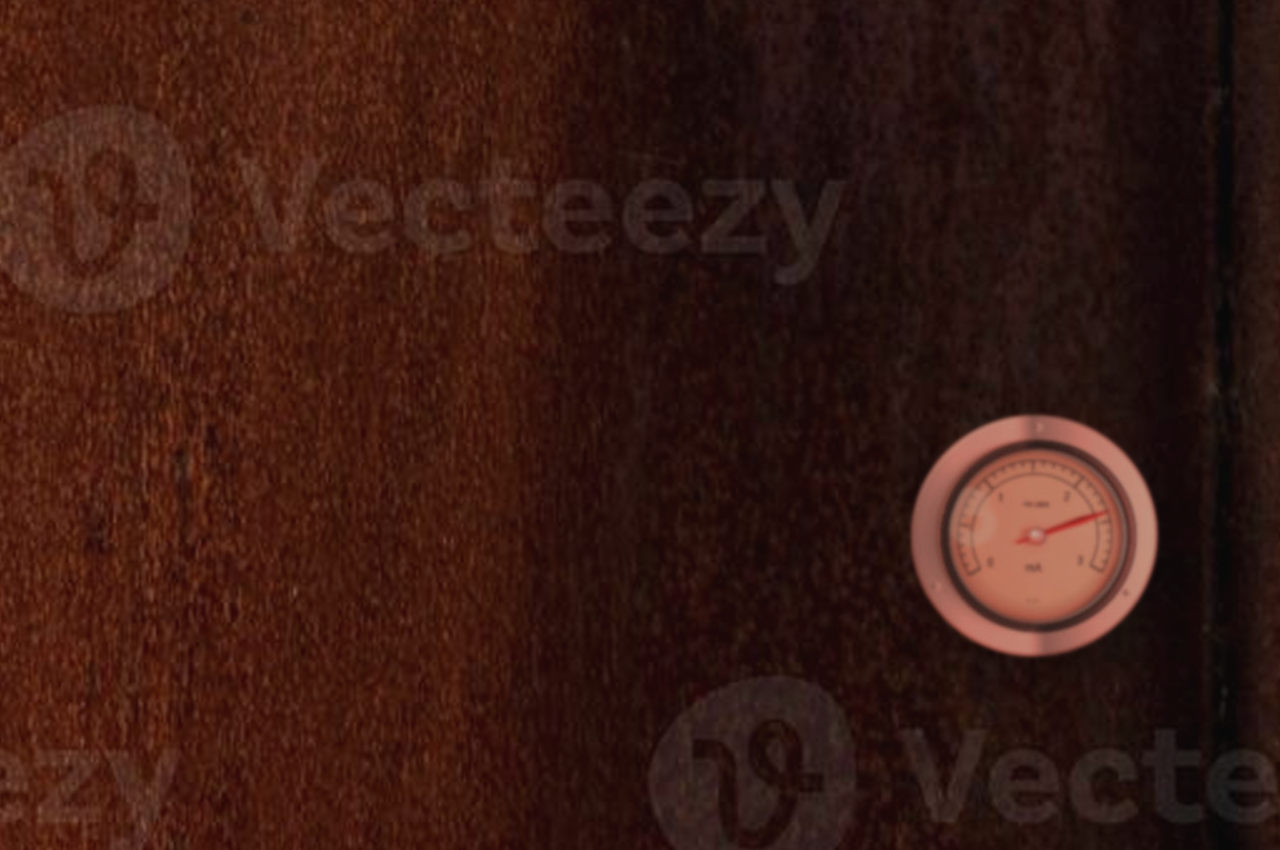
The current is 2.4; mA
